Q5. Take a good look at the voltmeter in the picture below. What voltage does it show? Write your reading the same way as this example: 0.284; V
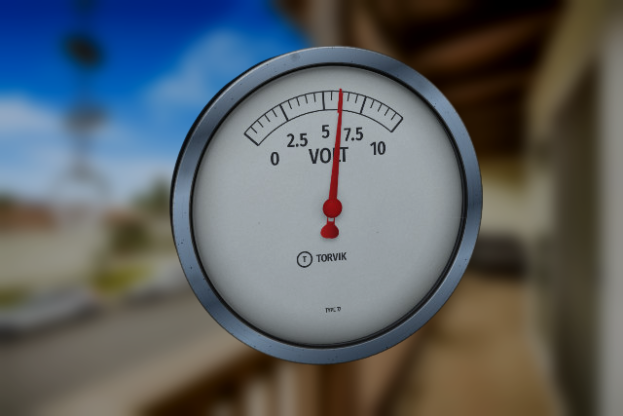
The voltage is 6; V
